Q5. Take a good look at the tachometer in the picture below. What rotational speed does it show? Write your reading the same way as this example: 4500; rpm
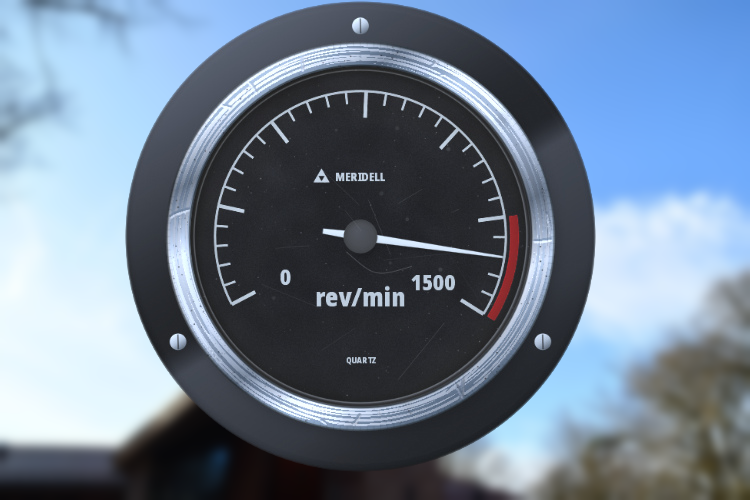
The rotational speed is 1350; rpm
